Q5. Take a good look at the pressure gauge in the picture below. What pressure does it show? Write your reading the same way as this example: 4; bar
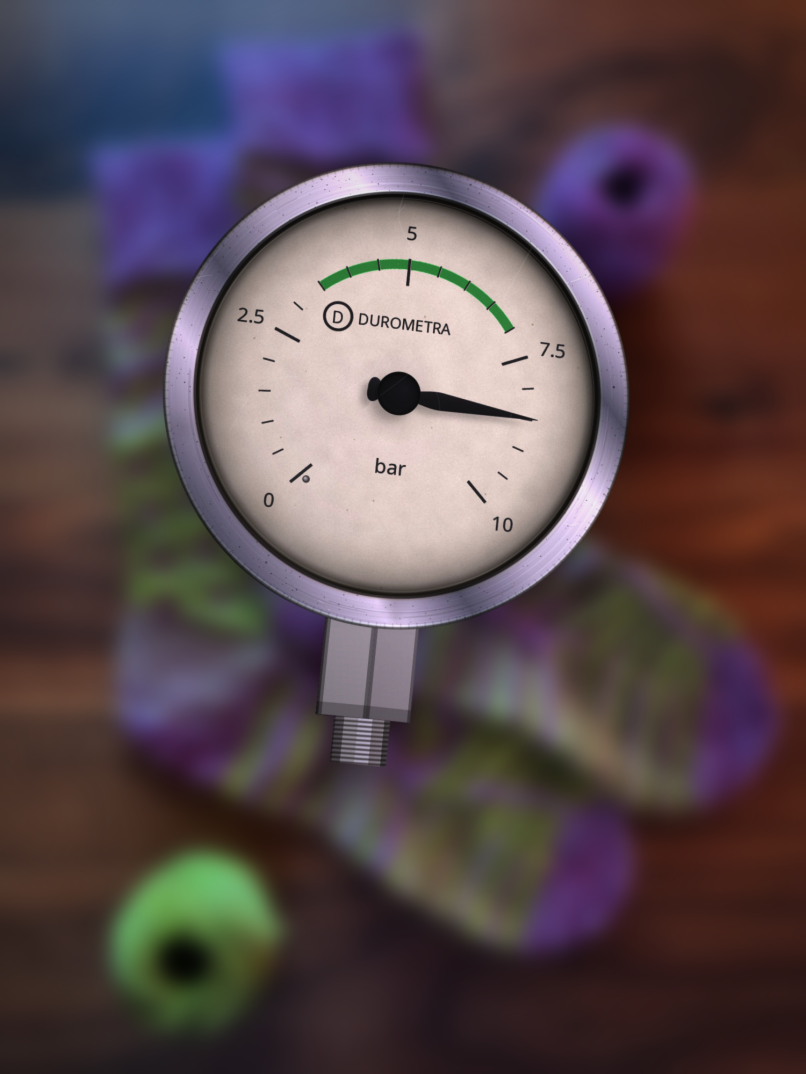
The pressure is 8.5; bar
